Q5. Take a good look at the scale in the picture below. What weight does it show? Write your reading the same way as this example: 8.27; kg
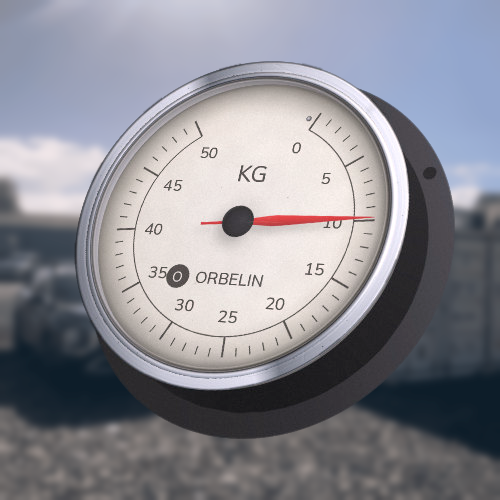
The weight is 10; kg
